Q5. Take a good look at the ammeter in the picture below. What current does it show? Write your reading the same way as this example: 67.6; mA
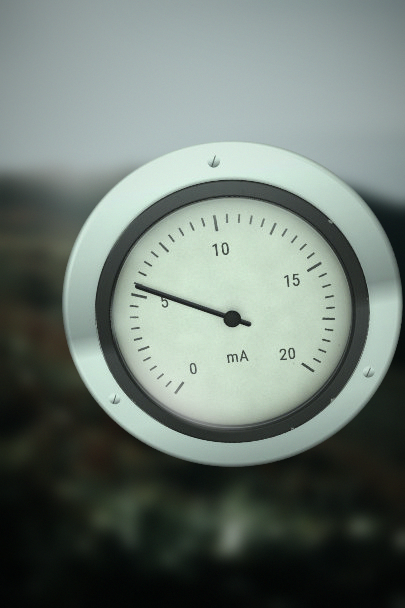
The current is 5.5; mA
